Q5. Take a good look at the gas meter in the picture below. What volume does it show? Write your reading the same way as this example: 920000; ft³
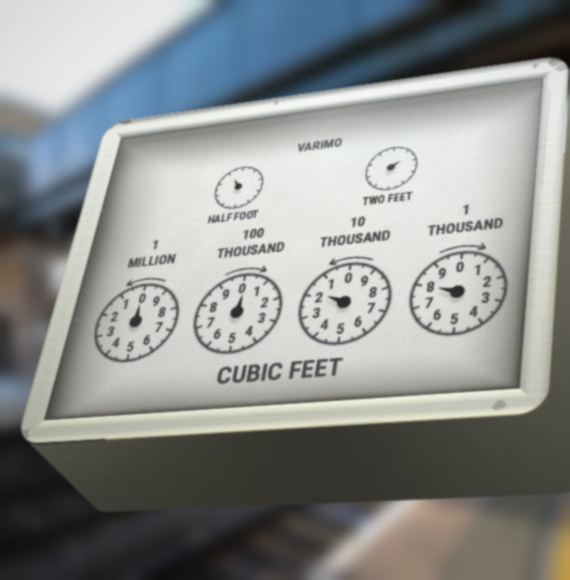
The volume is 1800; ft³
